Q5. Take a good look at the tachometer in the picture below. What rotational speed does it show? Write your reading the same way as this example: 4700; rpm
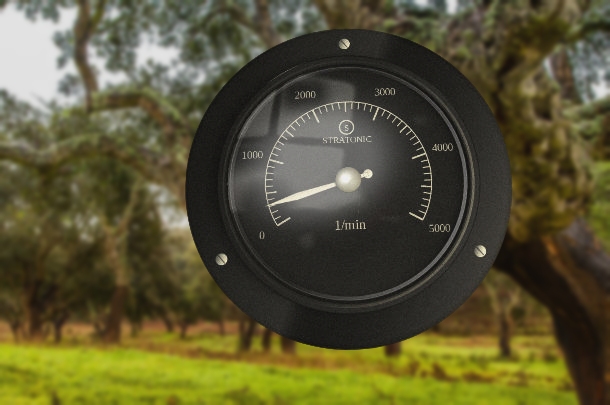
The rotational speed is 300; rpm
